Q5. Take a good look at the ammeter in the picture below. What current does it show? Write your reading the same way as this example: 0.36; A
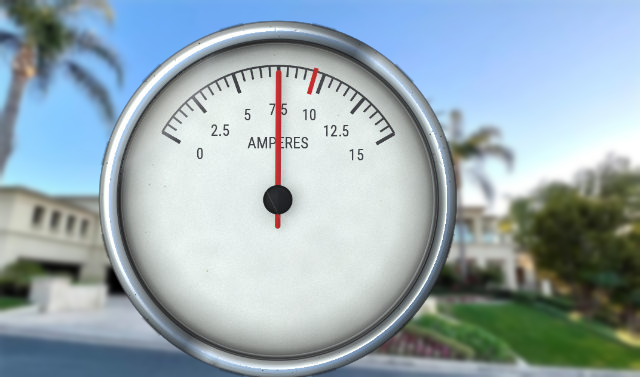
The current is 7.5; A
